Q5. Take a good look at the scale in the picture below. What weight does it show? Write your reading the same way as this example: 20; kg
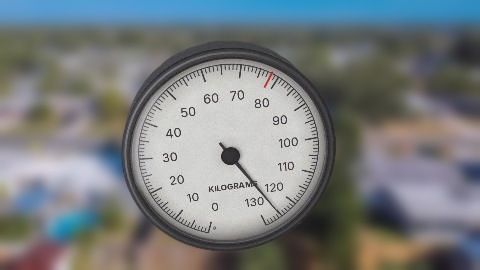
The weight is 125; kg
